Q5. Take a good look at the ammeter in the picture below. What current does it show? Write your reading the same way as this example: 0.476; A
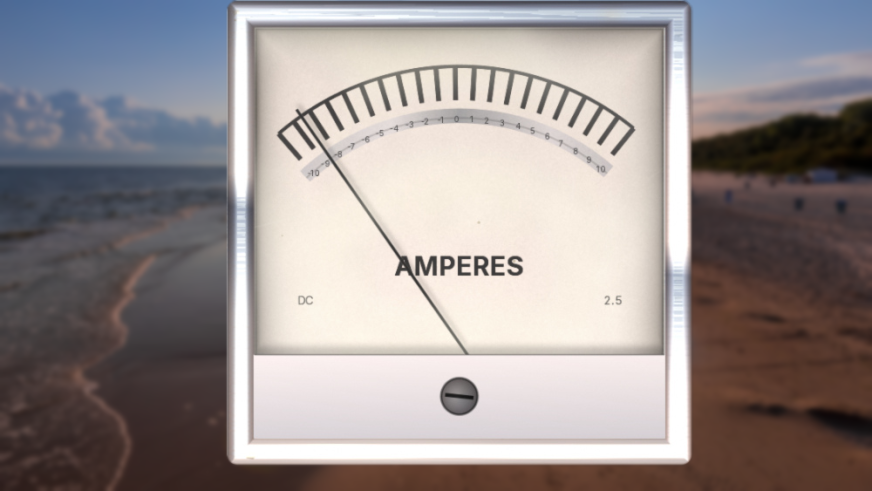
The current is -8.5; A
